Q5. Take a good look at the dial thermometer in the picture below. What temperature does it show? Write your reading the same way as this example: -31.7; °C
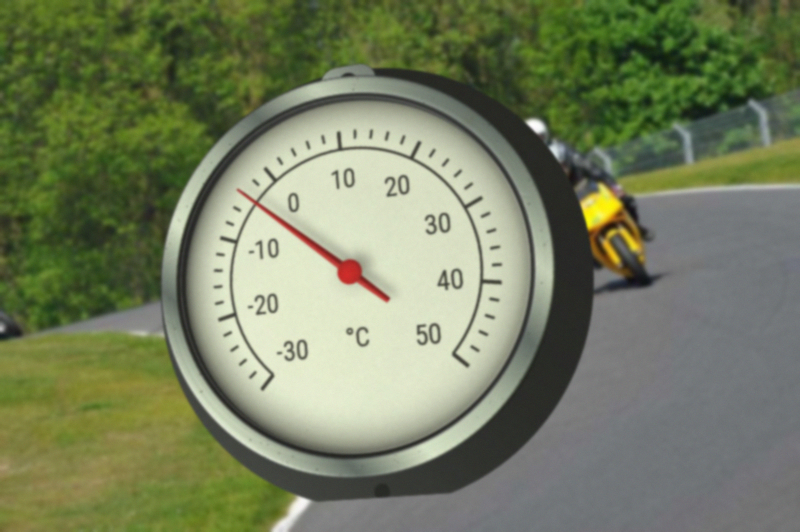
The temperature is -4; °C
